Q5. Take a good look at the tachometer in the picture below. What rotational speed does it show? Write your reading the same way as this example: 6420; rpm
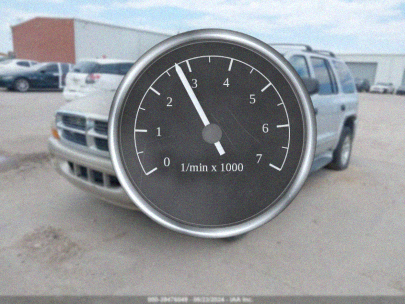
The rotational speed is 2750; rpm
